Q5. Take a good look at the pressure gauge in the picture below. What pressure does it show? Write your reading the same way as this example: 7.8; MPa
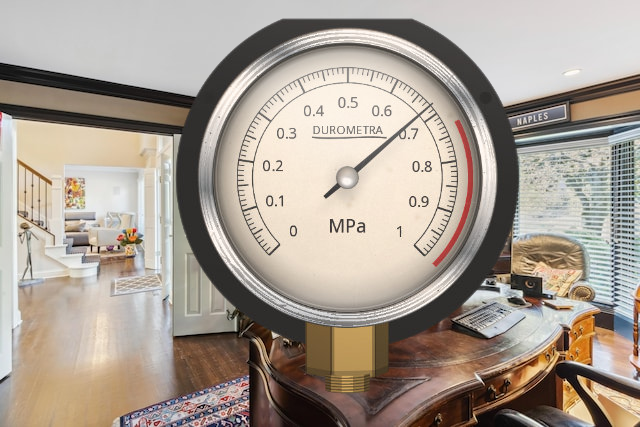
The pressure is 0.68; MPa
